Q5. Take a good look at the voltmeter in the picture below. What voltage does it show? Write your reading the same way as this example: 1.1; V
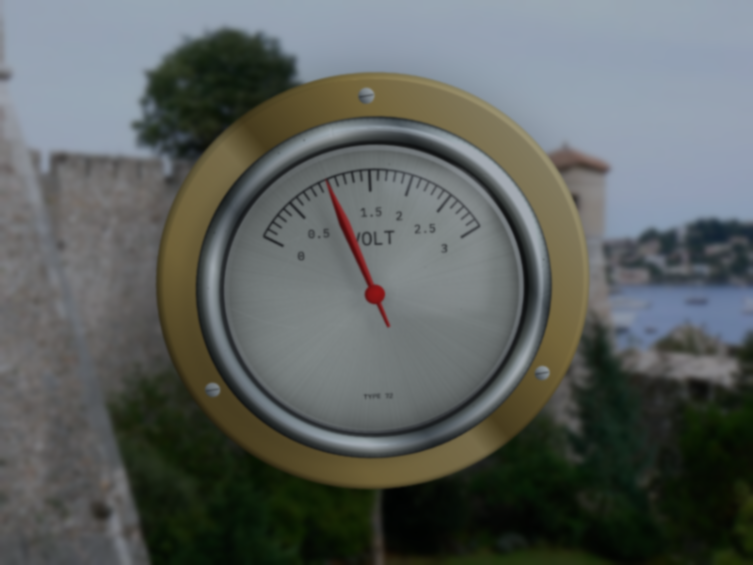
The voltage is 1; V
